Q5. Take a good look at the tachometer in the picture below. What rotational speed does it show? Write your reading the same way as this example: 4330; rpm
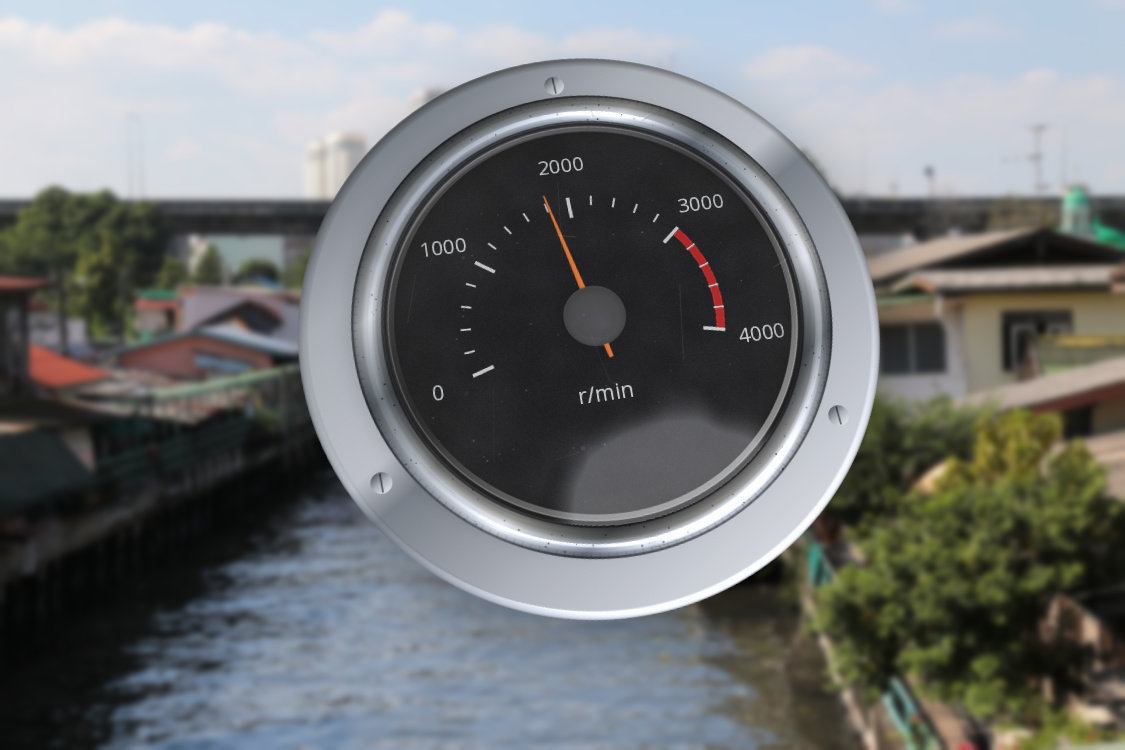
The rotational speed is 1800; rpm
